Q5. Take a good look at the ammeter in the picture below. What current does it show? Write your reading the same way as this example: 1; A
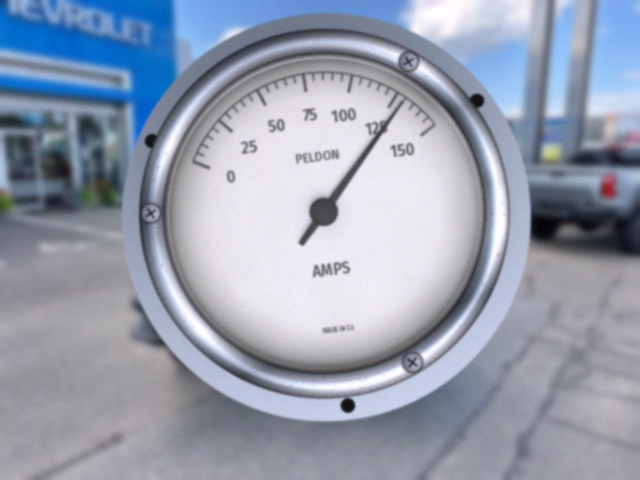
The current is 130; A
